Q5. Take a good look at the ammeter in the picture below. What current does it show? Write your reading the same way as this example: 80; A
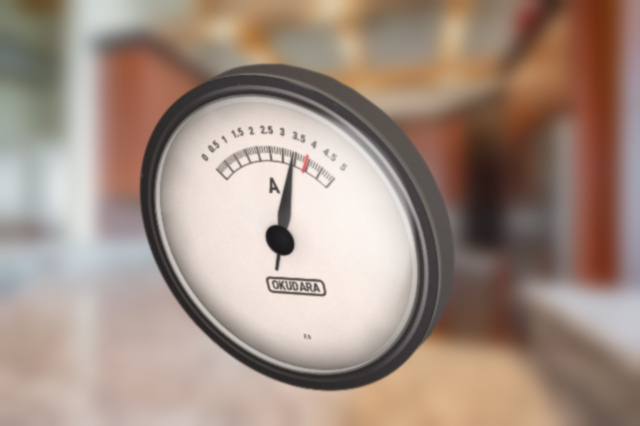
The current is 3.5; A
